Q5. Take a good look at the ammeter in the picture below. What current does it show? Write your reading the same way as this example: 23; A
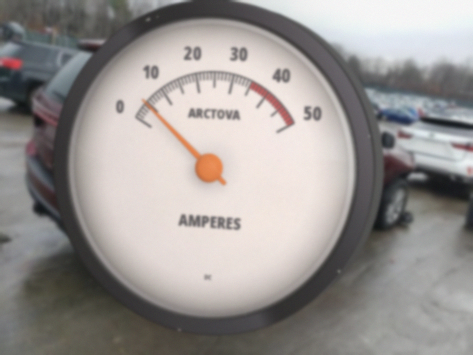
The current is 5; A
